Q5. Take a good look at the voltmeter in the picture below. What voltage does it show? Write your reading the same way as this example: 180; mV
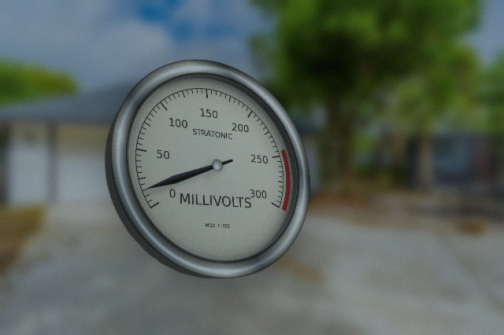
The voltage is 15; mV
